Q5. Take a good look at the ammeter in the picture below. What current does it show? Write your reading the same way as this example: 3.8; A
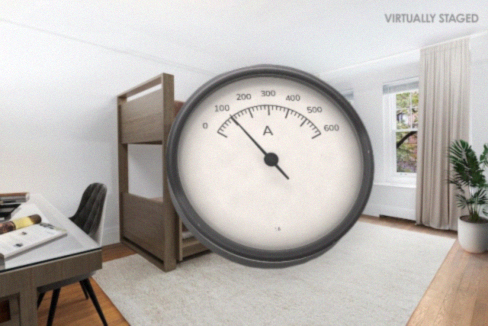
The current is 100; A
